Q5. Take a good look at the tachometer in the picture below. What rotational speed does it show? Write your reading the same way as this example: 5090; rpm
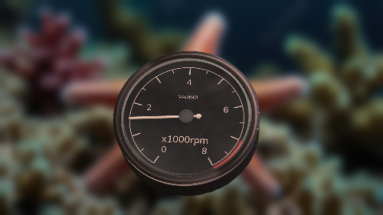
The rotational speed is 1500; rpm
